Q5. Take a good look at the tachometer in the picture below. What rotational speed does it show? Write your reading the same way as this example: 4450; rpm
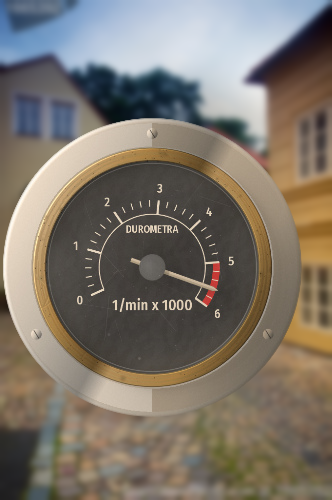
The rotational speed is 5600; rpm
